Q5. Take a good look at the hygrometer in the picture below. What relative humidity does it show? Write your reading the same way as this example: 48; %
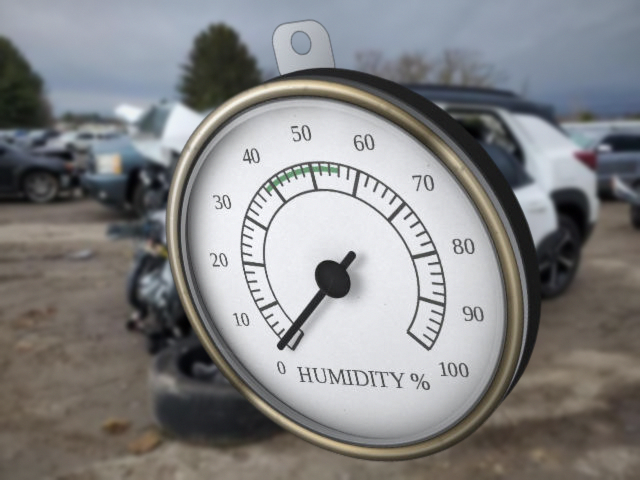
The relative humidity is 2; %
